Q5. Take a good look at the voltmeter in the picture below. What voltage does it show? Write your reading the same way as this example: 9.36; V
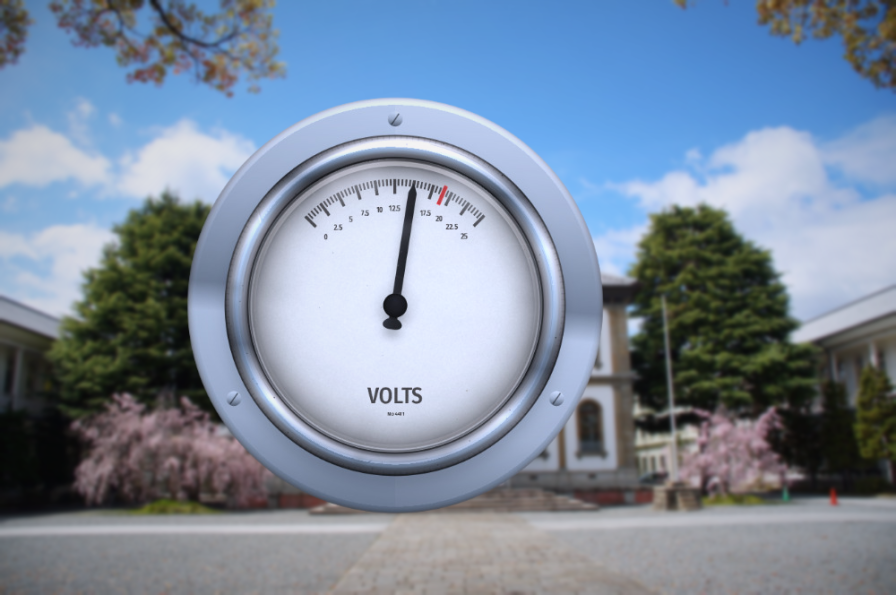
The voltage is 15; V
